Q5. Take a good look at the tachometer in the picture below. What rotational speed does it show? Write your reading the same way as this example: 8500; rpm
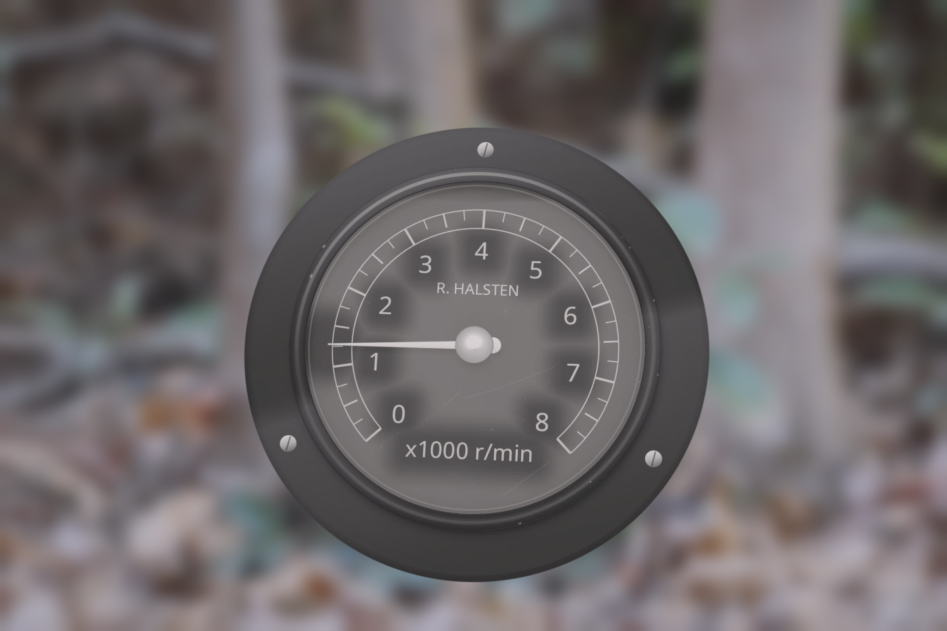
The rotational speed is 1250; rpm
